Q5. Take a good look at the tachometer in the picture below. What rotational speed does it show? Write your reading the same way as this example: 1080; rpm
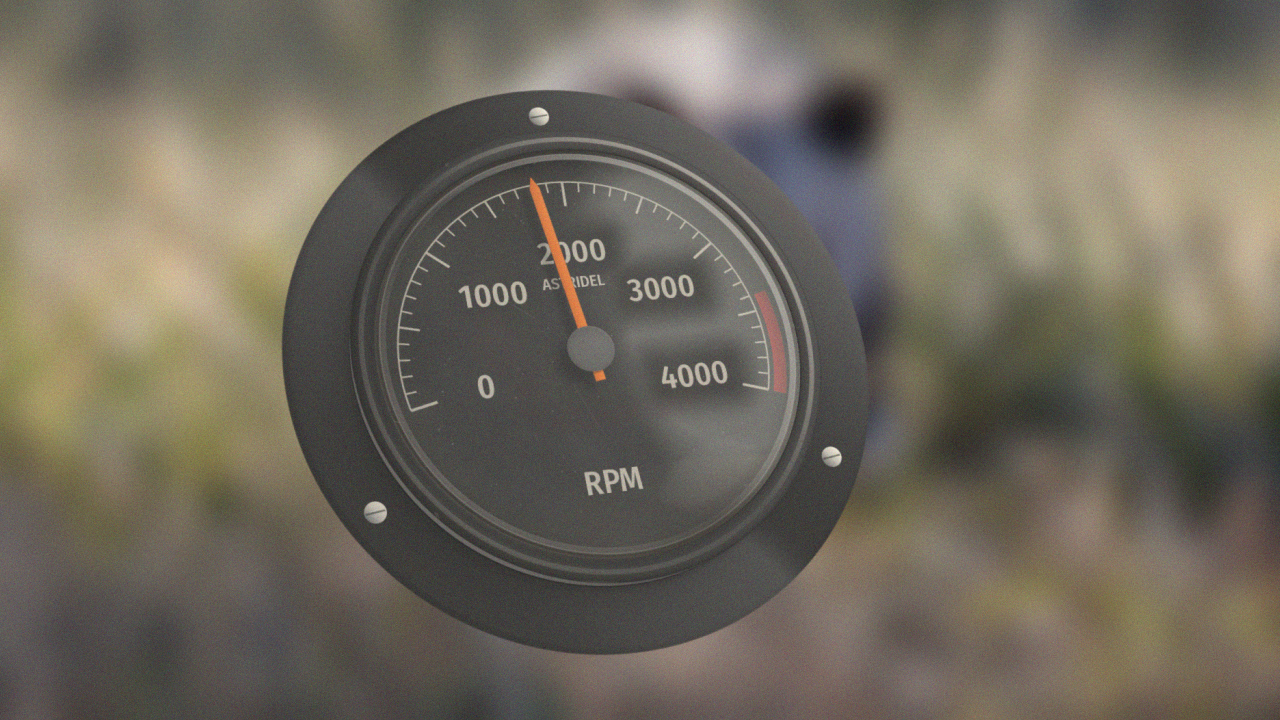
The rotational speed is 1800; rpm
